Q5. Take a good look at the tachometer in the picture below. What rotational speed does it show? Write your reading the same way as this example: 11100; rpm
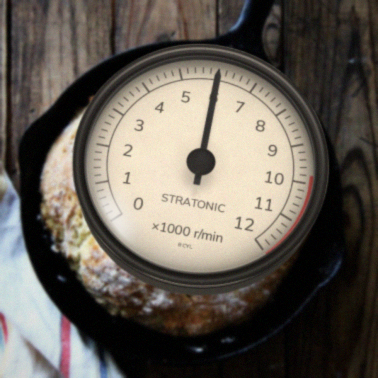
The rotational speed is 6000; rpm
